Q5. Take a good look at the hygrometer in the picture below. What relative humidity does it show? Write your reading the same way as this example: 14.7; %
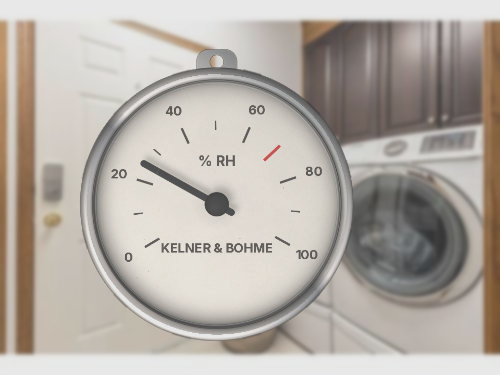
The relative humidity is 25; %
